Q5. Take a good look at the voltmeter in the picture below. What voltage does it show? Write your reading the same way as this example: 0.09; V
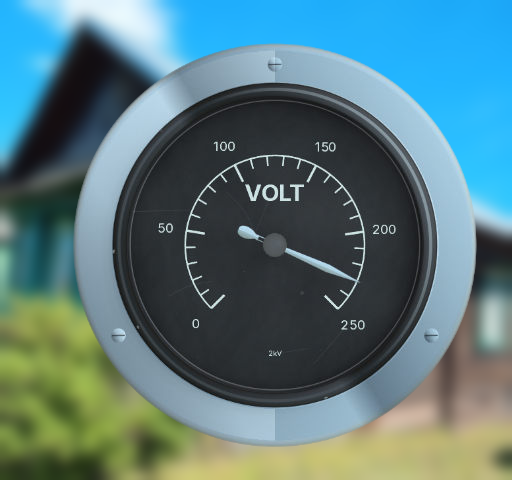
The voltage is 230; V
